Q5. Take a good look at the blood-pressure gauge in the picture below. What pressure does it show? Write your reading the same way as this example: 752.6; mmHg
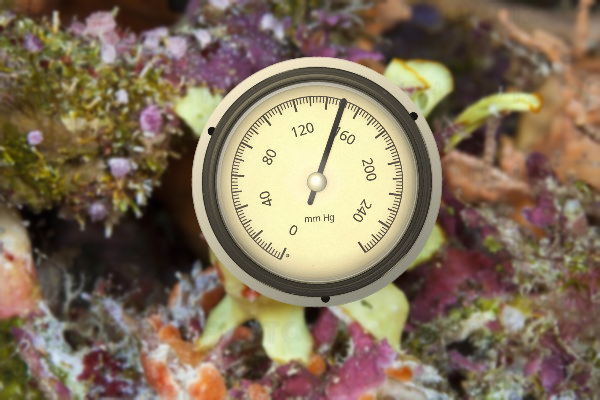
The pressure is 150; mmHg
